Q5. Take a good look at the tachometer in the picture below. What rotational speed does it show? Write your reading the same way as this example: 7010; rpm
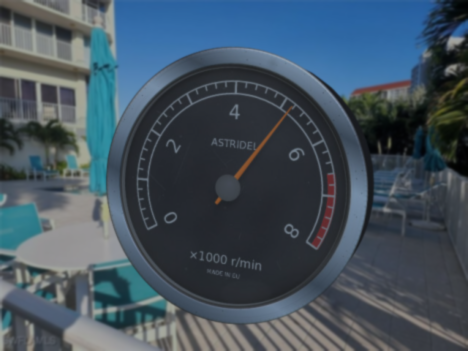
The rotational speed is 5200; rpm
